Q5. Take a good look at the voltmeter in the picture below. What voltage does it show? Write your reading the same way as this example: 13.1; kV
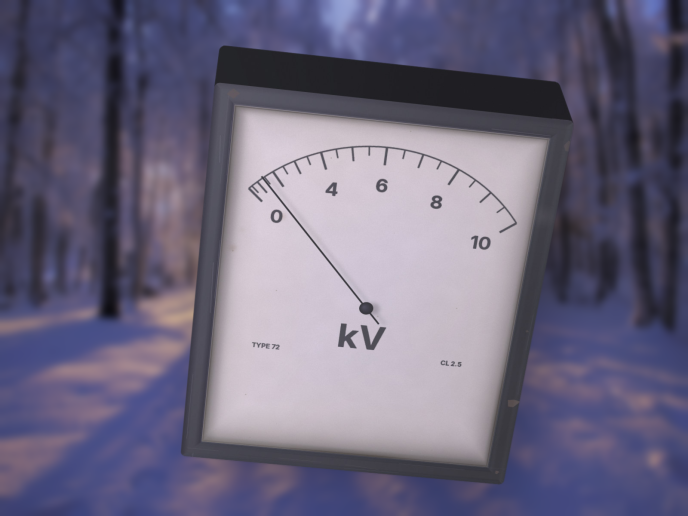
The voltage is 1.5; kV
